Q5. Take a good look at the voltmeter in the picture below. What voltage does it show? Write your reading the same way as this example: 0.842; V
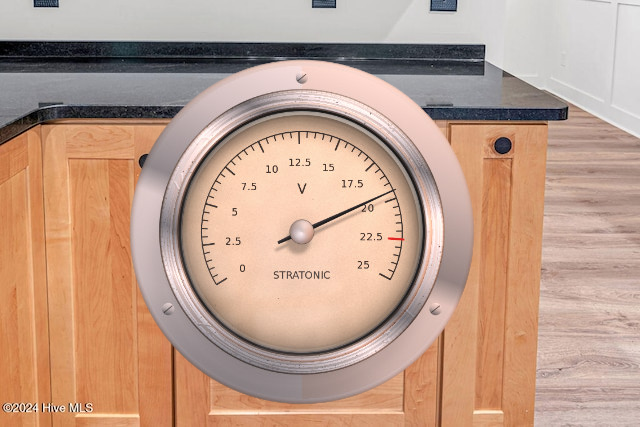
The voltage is 19.5; V
